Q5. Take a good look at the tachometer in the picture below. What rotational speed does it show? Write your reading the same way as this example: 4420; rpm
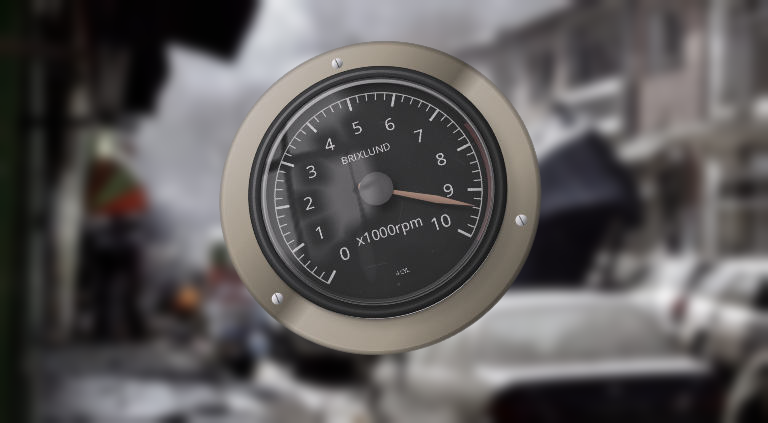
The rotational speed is 9400; rpm
